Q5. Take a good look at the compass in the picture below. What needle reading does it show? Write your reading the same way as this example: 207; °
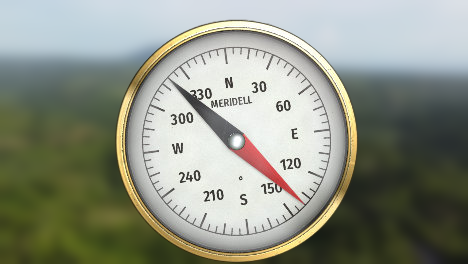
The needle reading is 140; °
